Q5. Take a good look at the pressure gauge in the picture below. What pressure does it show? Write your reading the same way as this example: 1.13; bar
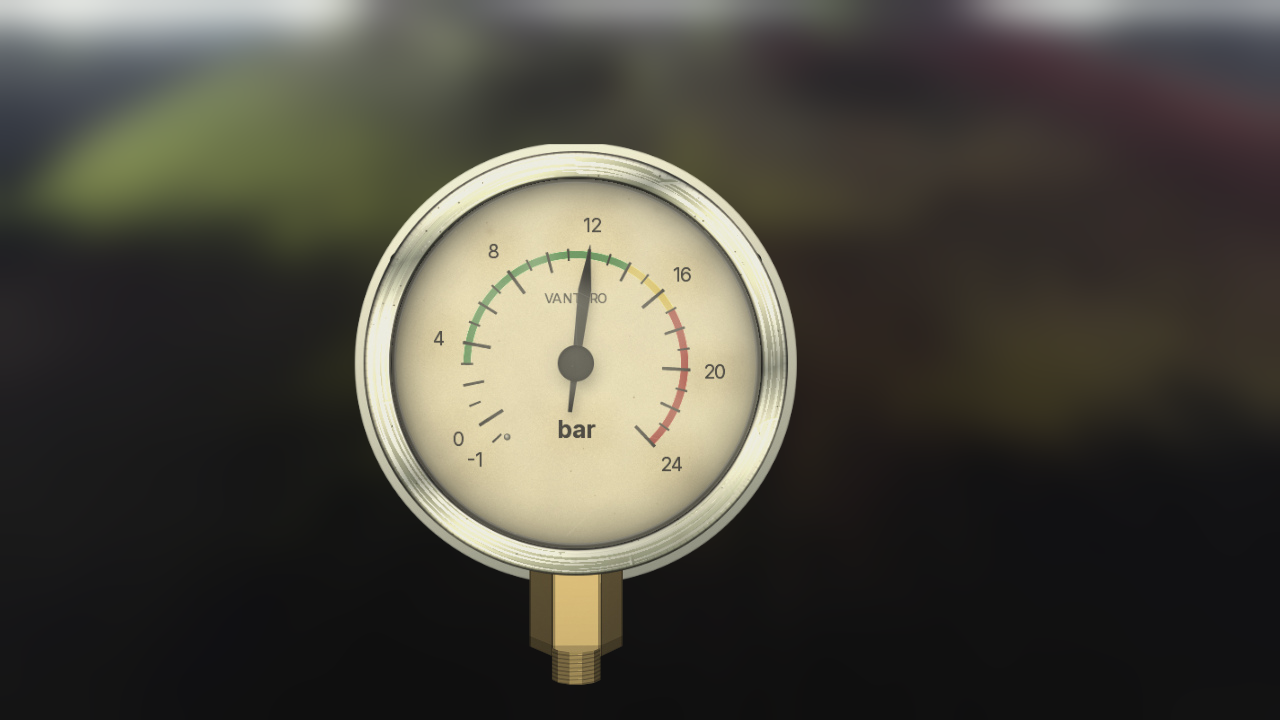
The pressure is 12; bar
